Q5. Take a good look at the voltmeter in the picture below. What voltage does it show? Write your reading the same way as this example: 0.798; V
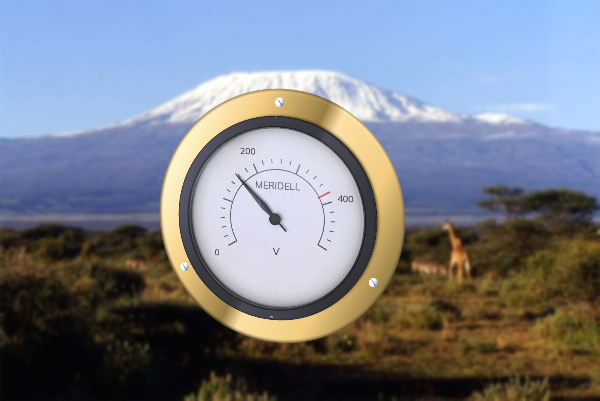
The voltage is 160; V
